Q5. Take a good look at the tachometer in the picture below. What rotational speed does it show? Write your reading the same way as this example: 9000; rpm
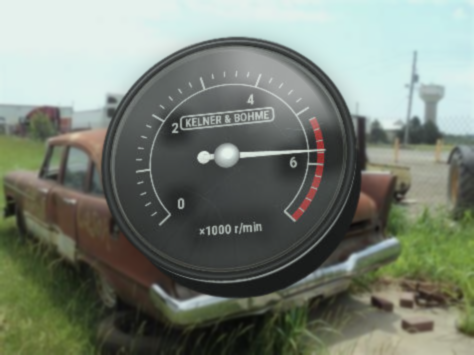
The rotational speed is 5800; rpm
